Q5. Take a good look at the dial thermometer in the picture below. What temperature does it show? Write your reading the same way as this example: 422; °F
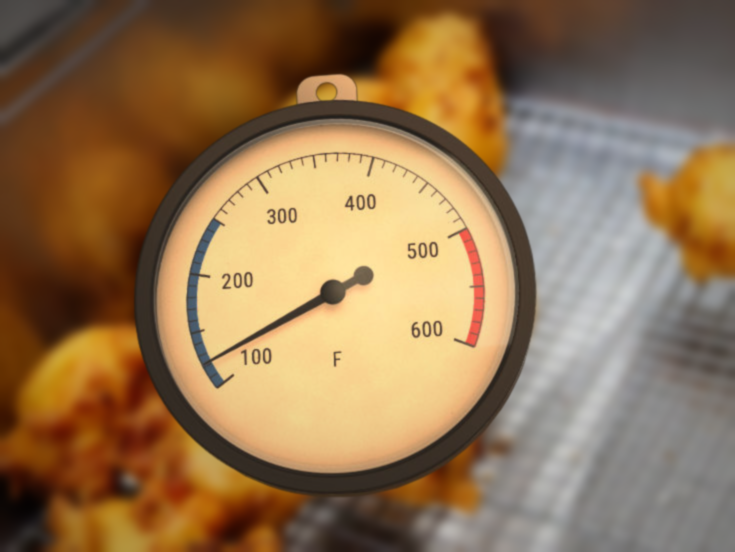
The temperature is 120; °F
